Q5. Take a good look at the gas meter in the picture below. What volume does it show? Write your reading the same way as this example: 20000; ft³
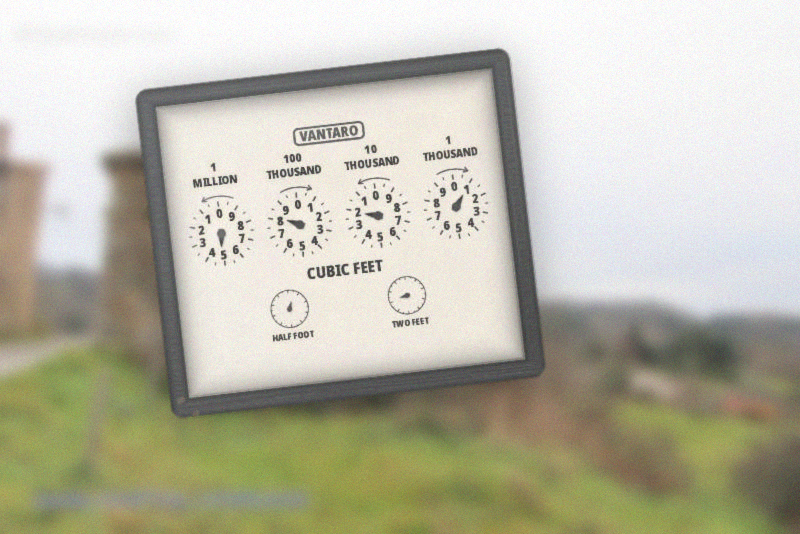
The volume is 482100; ft³
